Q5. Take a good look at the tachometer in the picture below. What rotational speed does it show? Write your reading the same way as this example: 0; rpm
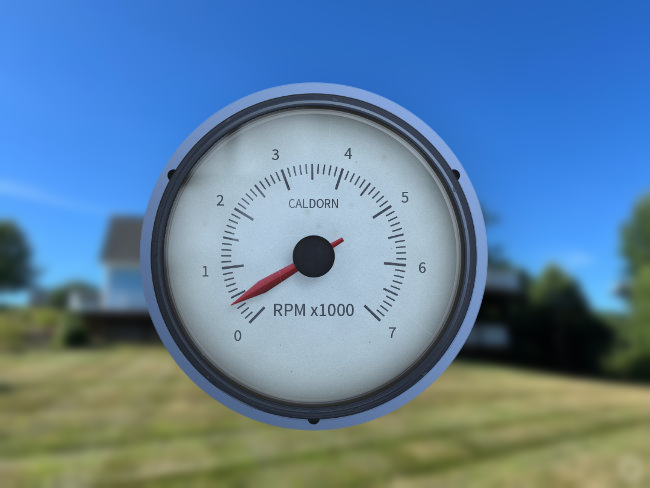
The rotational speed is 400; rpm
